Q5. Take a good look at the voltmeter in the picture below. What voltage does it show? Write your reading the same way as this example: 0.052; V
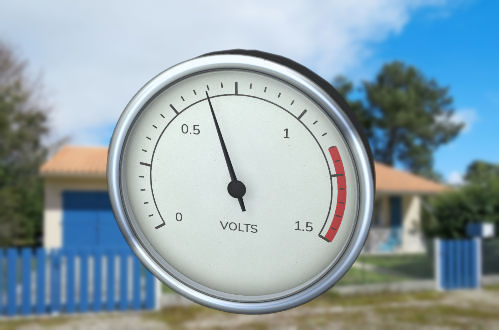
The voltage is 0.65; V
